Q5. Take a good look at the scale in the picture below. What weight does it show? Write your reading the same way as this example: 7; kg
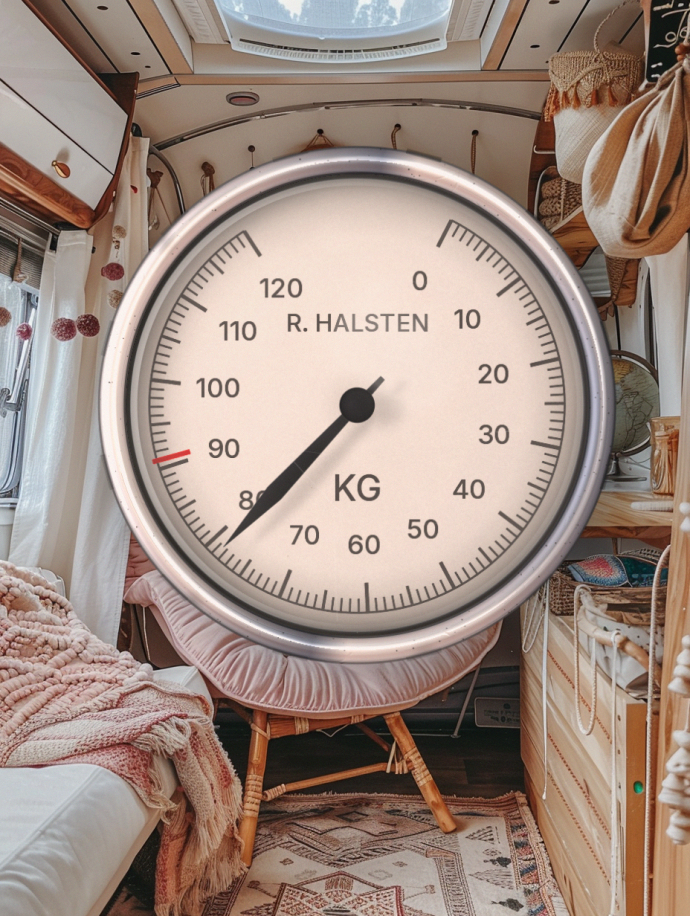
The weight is 78.5; kg
